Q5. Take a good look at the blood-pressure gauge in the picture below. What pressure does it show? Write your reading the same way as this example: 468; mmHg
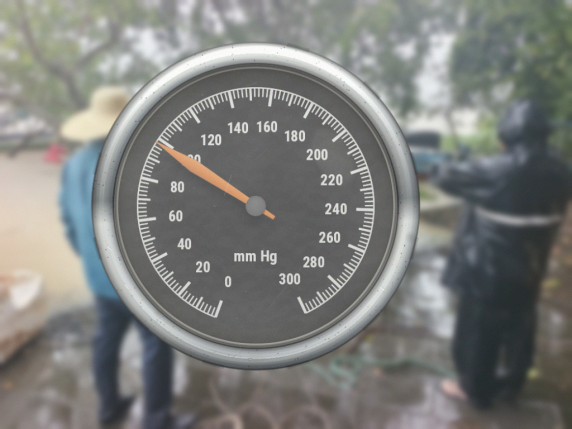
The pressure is 98; mmHg
